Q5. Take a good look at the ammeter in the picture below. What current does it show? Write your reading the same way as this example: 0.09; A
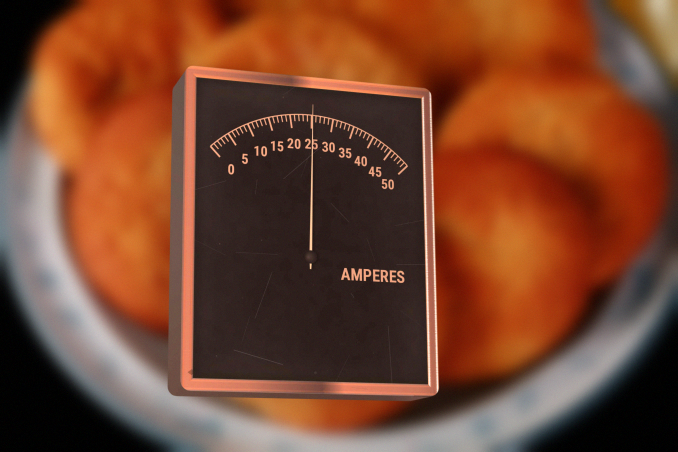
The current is 25; A
